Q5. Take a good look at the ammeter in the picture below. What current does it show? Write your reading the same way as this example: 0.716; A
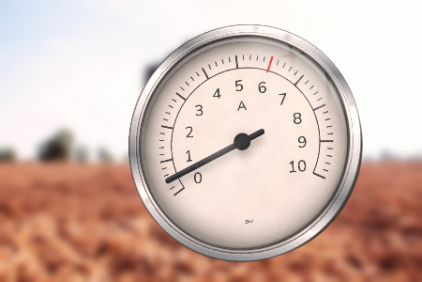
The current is 0.4; A
